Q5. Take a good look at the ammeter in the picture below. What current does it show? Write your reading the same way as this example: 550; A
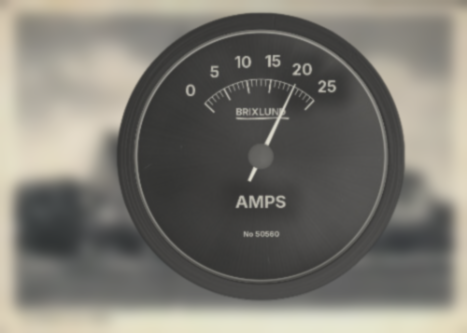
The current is 20; A
